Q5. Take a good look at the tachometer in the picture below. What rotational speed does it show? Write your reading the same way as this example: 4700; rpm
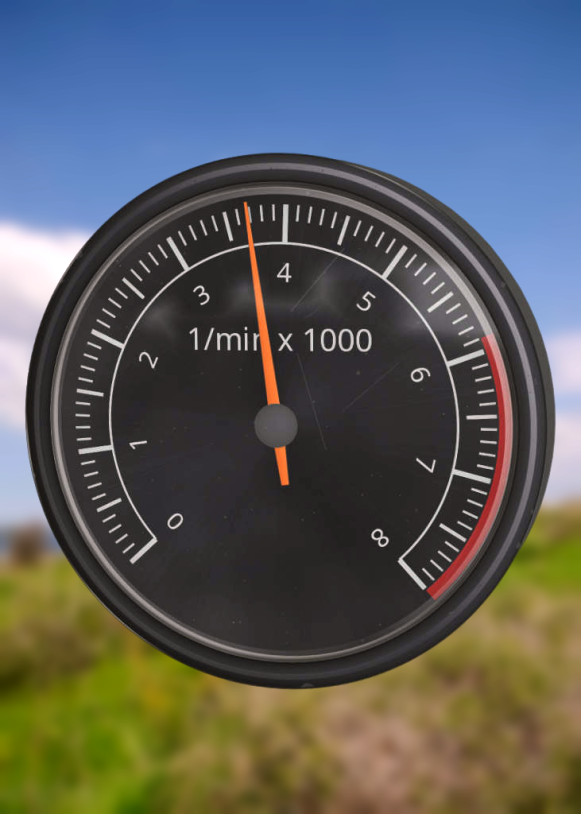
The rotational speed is 3700; rpm
